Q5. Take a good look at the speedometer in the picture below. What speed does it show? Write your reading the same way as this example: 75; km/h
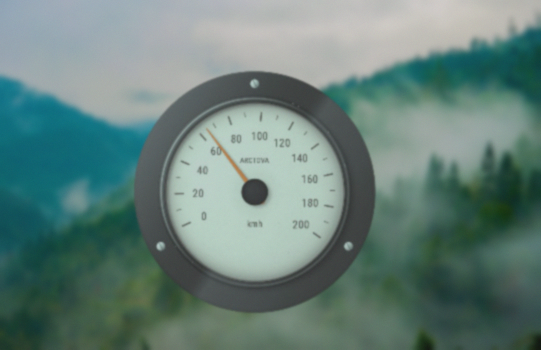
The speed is 65; km/h
